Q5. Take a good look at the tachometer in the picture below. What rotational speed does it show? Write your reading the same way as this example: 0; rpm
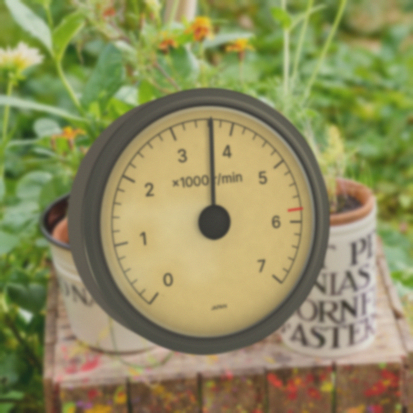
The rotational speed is 3600; rpm
